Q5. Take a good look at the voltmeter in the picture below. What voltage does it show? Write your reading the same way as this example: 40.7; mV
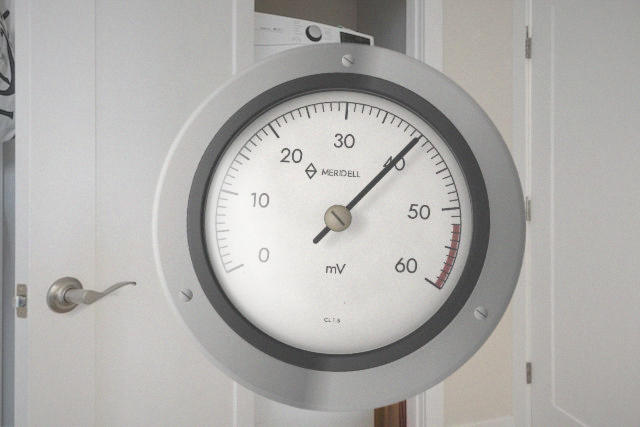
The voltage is 40; mV
